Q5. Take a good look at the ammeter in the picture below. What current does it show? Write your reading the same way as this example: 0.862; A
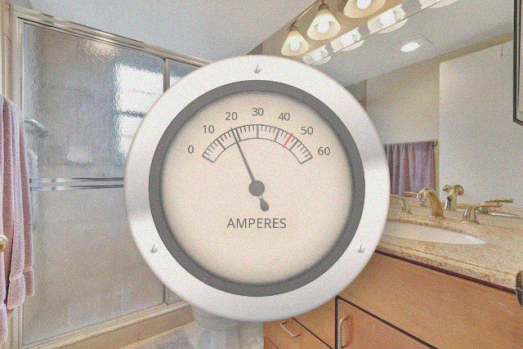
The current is 18; A
